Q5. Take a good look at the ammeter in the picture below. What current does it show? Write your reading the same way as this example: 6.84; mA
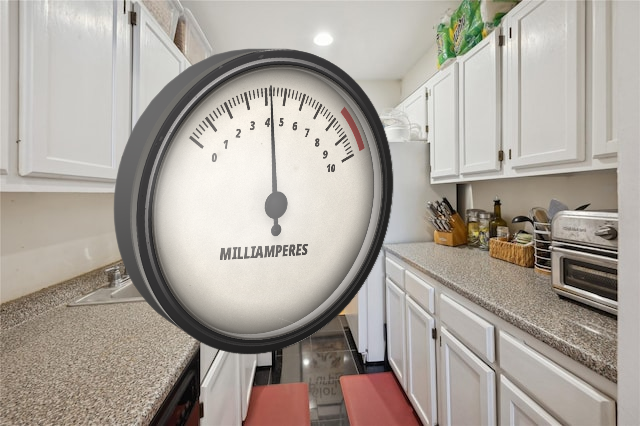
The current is 4; mA
